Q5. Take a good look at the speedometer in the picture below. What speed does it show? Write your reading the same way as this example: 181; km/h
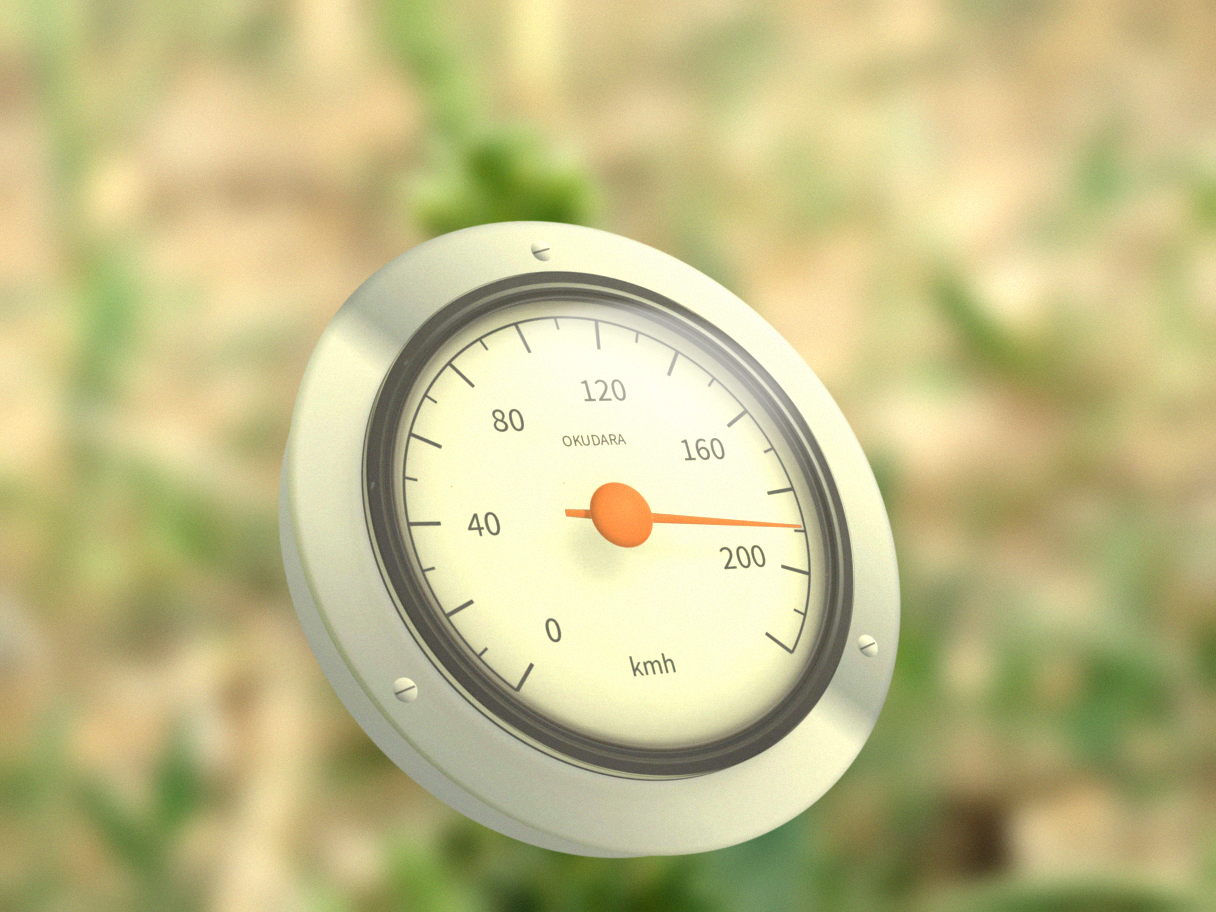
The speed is 190; km/h
